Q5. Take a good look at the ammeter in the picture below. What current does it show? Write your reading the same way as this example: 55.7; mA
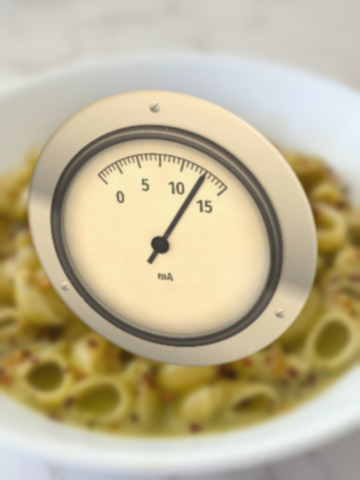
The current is 12.5; mA
